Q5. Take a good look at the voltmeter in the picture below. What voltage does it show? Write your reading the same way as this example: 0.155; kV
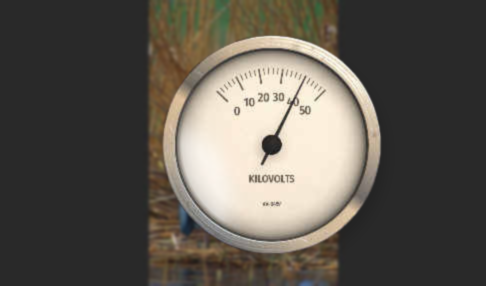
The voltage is 40; kV
